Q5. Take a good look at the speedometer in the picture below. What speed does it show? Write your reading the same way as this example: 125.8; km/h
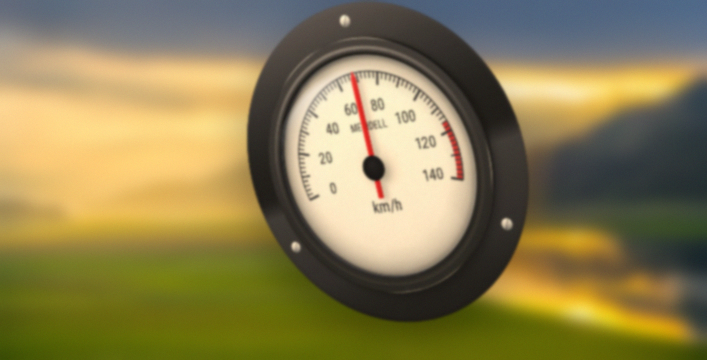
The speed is 70; km/h
